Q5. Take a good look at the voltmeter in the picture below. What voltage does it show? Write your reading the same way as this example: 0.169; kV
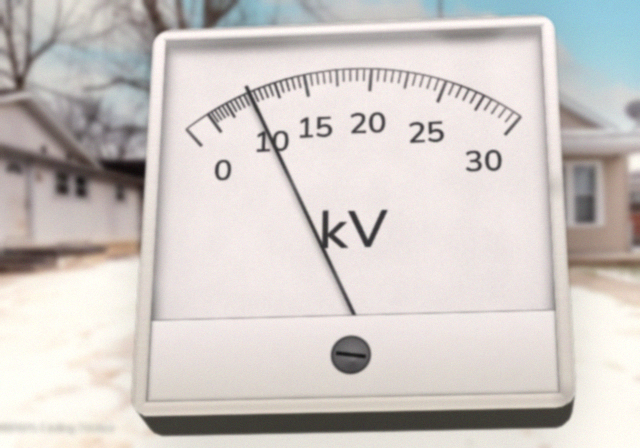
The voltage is 10; kV
